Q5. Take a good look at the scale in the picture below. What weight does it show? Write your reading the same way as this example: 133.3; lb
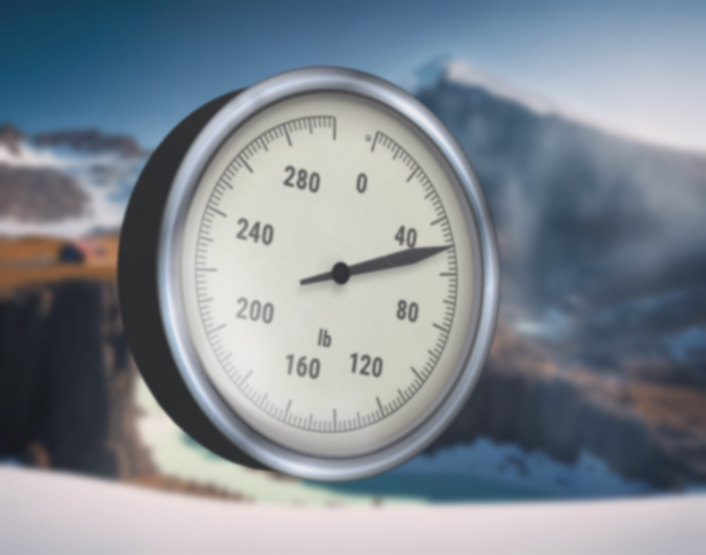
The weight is 50; lb
